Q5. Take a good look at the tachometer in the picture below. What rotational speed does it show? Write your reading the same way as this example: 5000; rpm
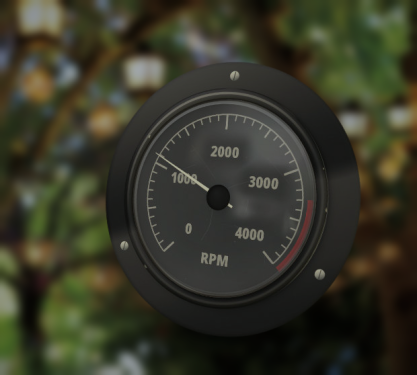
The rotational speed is 1100; rpm
